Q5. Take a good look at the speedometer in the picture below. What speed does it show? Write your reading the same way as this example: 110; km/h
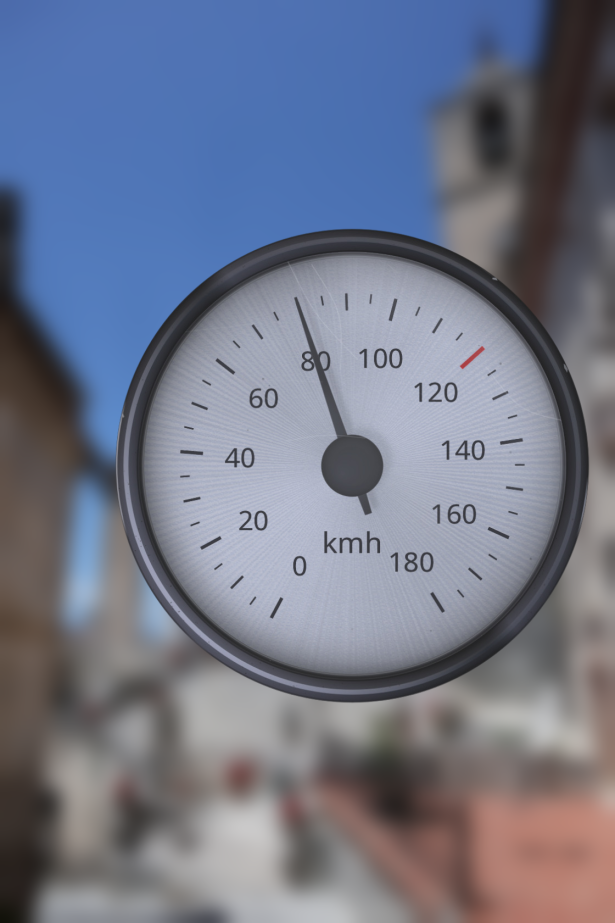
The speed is 80; km/h
